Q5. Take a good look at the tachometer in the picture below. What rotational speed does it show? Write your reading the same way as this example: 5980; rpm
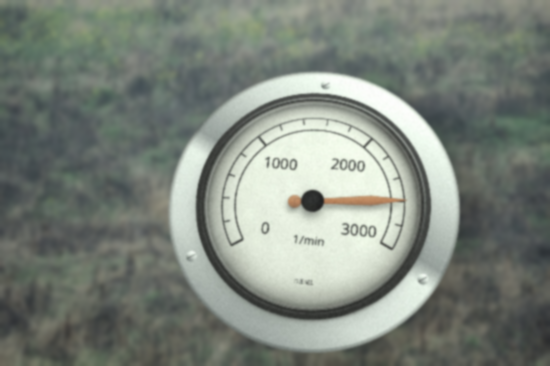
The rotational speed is 2600; rpm
